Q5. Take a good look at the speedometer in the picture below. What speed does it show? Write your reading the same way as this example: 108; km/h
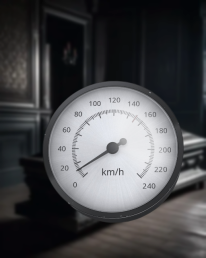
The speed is 10; km/h
